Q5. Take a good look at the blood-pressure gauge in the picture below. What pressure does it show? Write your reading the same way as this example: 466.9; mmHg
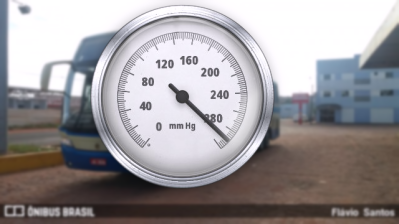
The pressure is 290; mmHg
